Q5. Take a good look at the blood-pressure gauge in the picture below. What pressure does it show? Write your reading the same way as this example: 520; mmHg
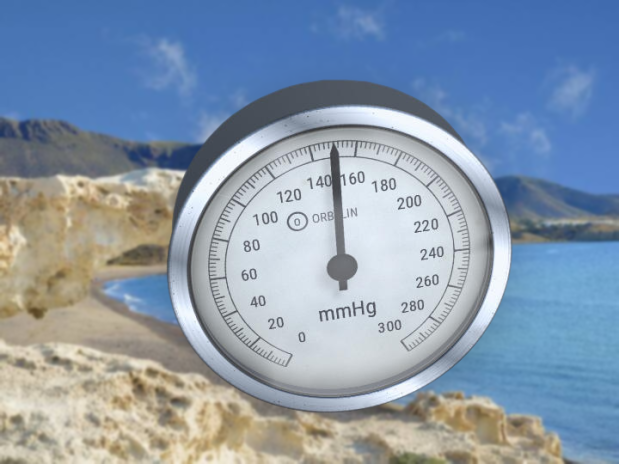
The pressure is 150; mmHg
